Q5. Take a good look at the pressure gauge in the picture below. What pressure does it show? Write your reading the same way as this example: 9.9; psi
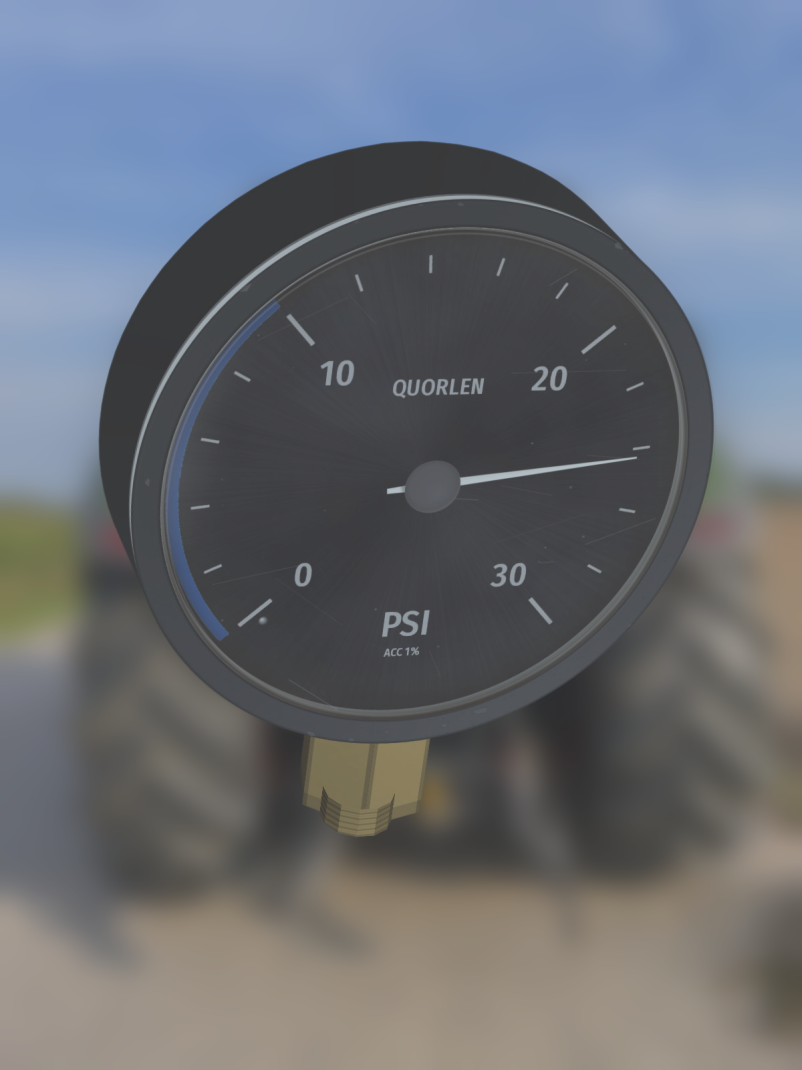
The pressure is 24; psi
